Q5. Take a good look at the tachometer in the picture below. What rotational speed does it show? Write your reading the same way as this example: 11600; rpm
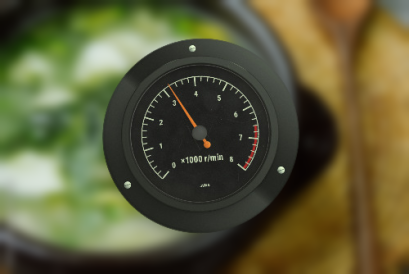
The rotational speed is 3200; rpm
